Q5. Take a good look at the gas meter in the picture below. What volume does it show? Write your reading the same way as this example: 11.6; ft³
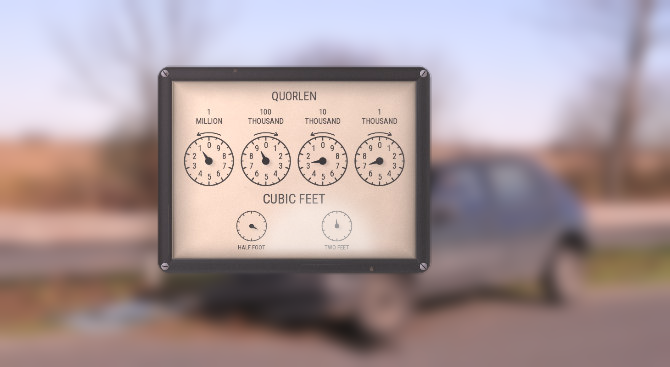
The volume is 92700; ft³
